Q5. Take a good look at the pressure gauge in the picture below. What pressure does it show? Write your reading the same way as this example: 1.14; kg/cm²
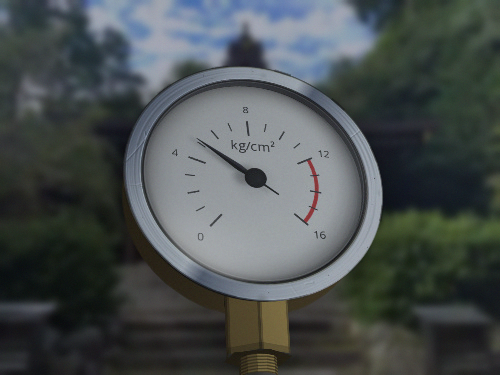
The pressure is 5; kg/cm²
